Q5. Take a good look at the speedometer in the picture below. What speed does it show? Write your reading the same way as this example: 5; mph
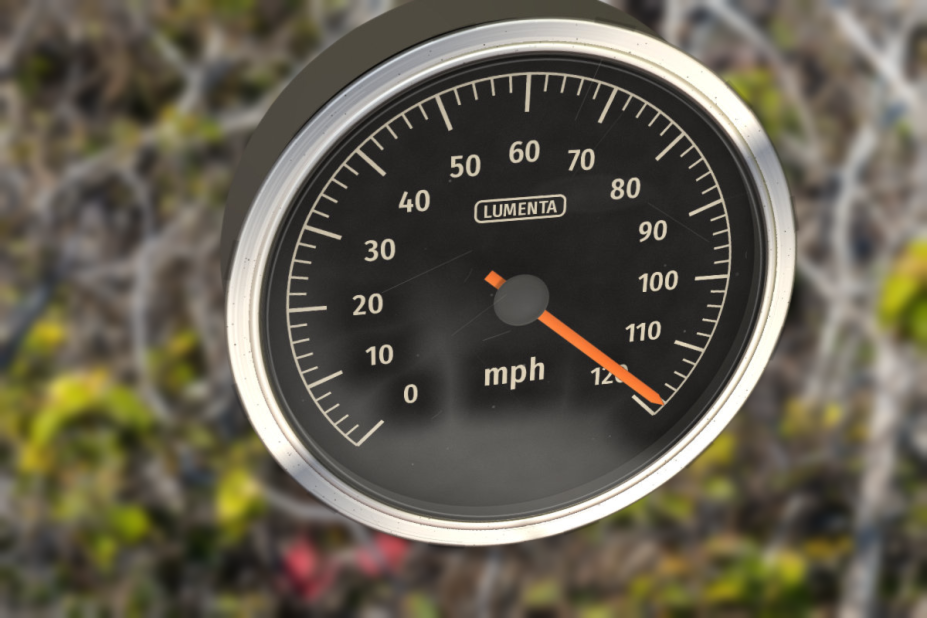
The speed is 118; mph
